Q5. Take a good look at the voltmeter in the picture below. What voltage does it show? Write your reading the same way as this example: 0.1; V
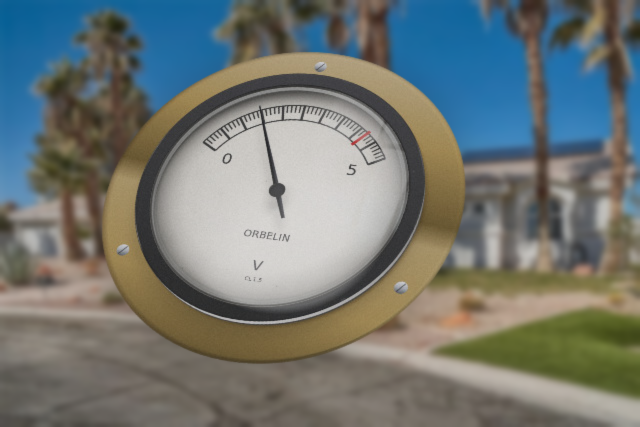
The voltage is 1.5; V
